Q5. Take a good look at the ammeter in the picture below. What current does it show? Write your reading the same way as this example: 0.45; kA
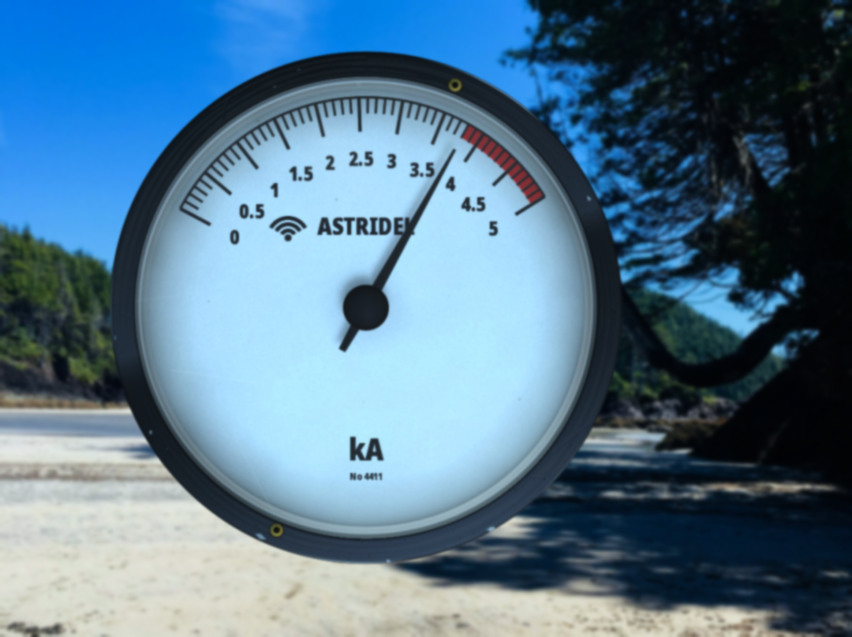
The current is 3.8; kA
